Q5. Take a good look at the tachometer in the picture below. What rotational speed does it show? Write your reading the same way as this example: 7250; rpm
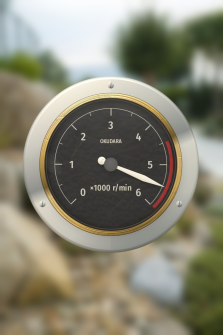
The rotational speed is 5500; rpm
